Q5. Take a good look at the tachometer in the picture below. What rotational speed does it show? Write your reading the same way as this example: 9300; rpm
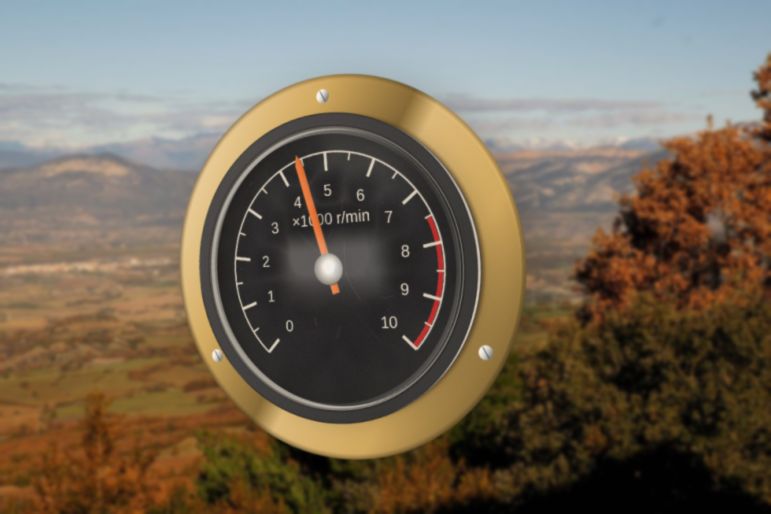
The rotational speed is 4500; rpm
